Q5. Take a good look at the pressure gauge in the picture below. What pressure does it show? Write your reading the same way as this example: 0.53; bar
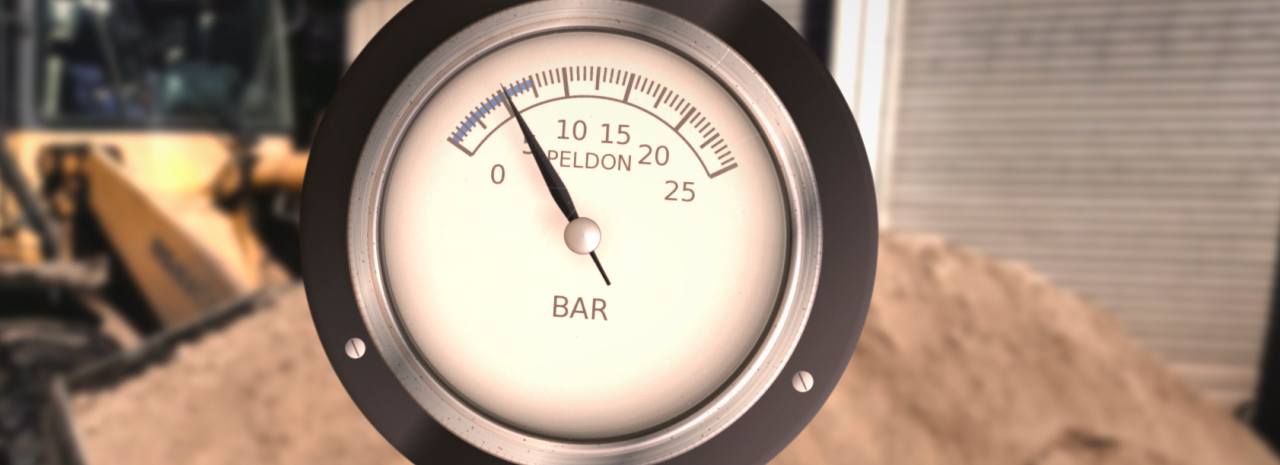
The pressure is 5.5; bar
